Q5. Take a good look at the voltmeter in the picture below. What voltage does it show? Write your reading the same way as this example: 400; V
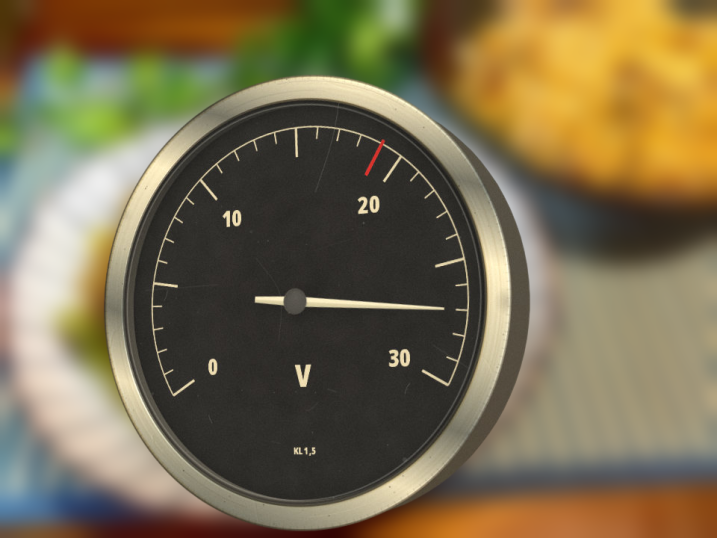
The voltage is 27; V
